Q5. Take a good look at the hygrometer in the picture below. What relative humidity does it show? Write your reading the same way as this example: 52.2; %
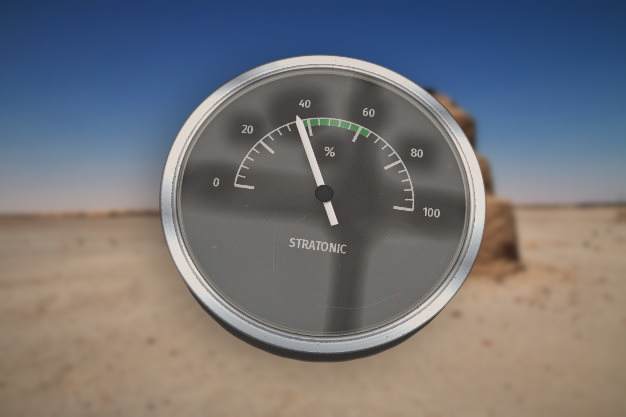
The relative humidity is 36; %
